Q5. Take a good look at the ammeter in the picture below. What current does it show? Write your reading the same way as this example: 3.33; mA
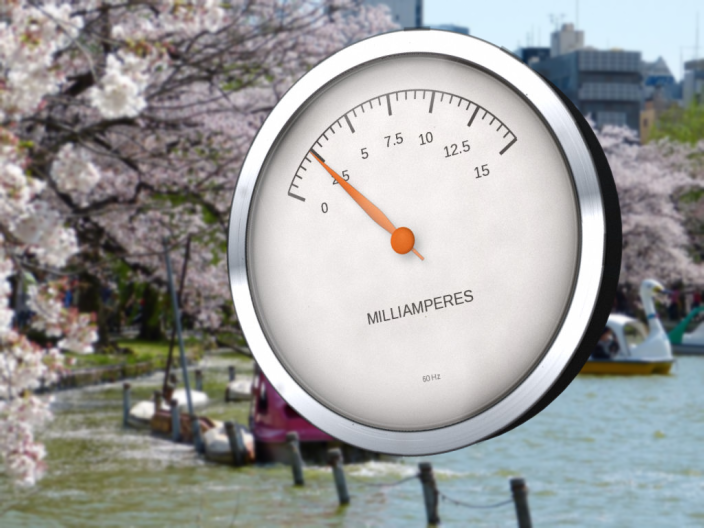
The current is 2.5; mA
